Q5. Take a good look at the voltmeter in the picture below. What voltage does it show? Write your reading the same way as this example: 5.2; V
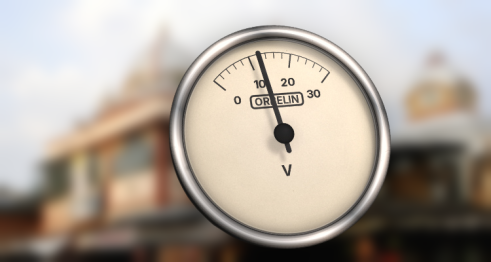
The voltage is 12; V
